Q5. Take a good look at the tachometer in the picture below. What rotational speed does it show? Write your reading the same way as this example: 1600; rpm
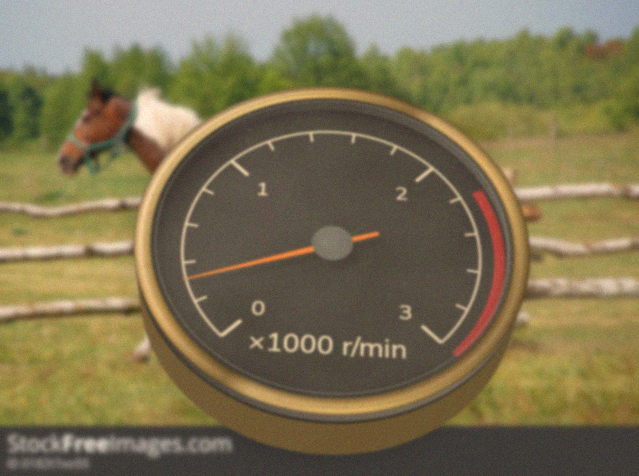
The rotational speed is 300; rpm
